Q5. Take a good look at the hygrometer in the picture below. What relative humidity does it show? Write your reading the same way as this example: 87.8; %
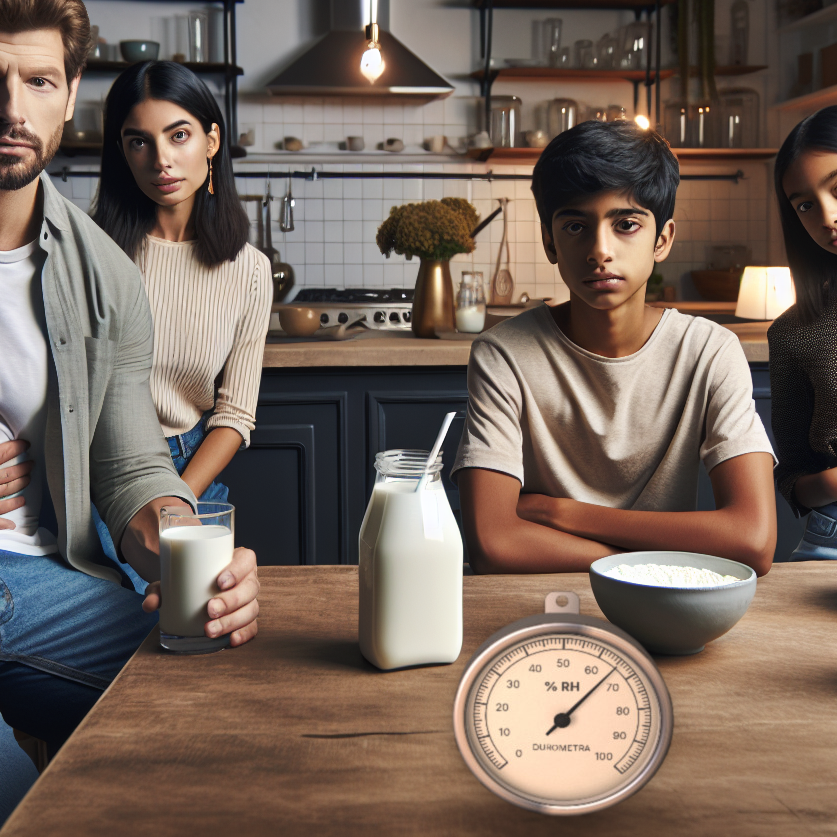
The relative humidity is 65; %
